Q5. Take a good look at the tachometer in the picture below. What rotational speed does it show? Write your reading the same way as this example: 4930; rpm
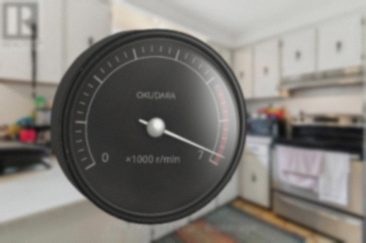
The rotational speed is 6800; rpm
